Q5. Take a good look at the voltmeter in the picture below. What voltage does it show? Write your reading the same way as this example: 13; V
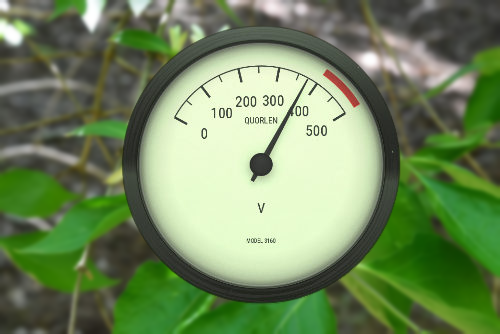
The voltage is 375; V
